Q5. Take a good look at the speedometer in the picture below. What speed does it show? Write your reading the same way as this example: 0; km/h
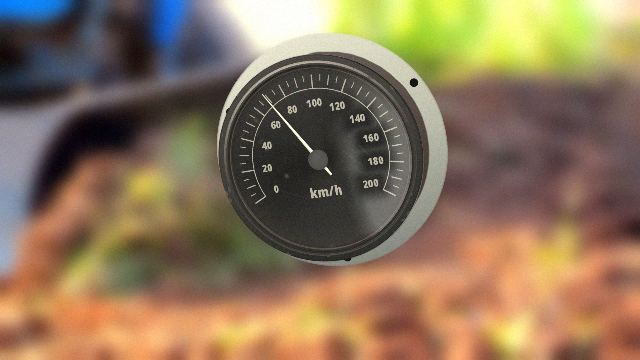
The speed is 70; km/h
